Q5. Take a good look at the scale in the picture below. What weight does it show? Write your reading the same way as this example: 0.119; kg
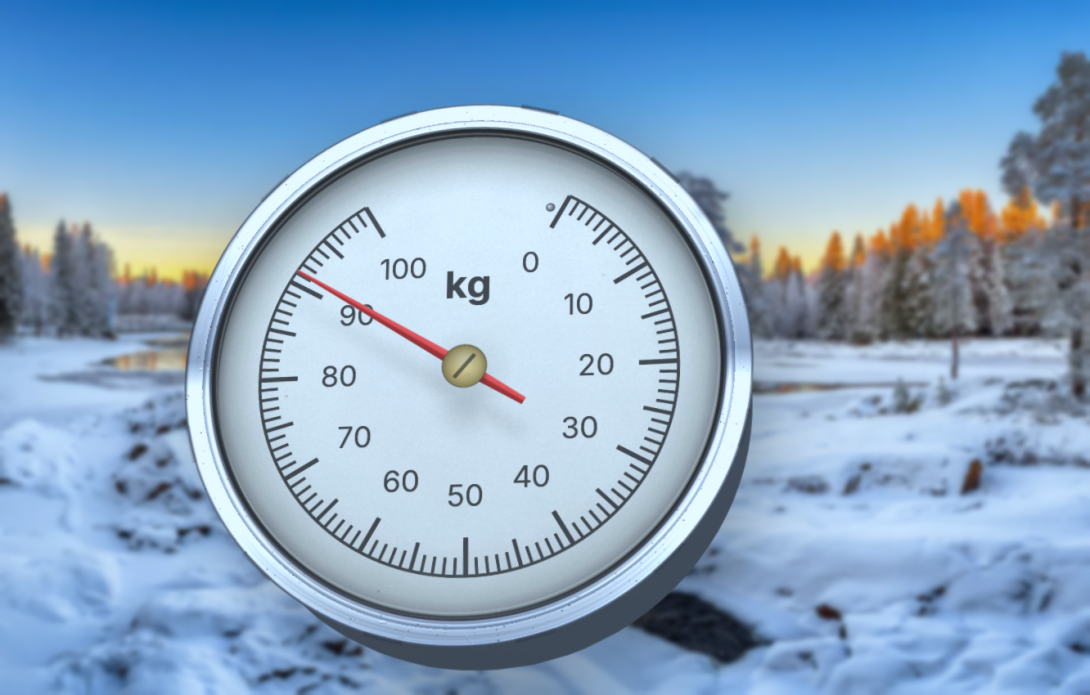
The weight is 91; kg
